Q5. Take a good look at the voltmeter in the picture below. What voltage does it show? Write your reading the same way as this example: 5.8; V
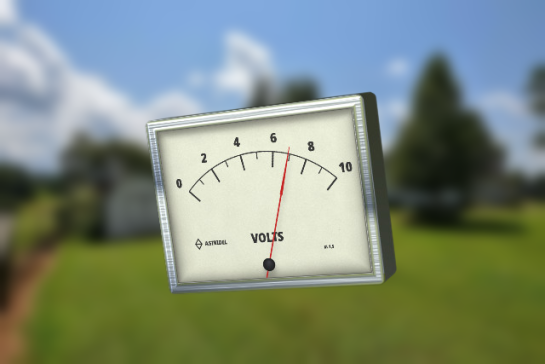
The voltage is 7; V
